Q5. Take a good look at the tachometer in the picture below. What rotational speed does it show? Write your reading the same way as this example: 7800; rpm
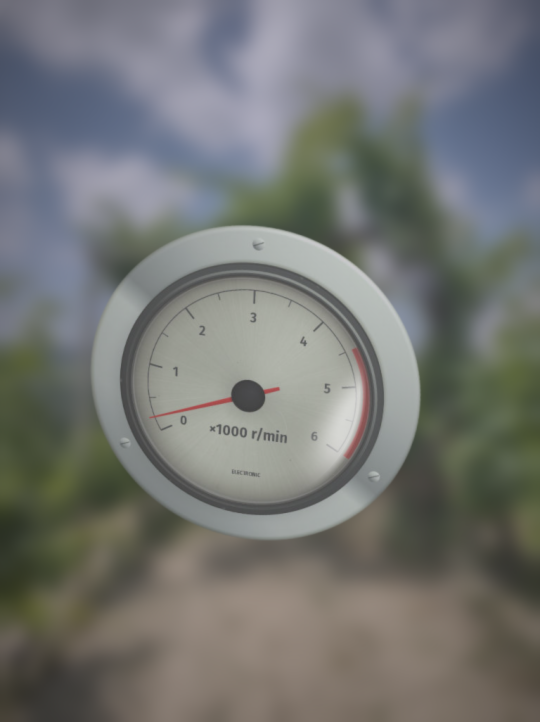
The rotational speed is 250; rpm
